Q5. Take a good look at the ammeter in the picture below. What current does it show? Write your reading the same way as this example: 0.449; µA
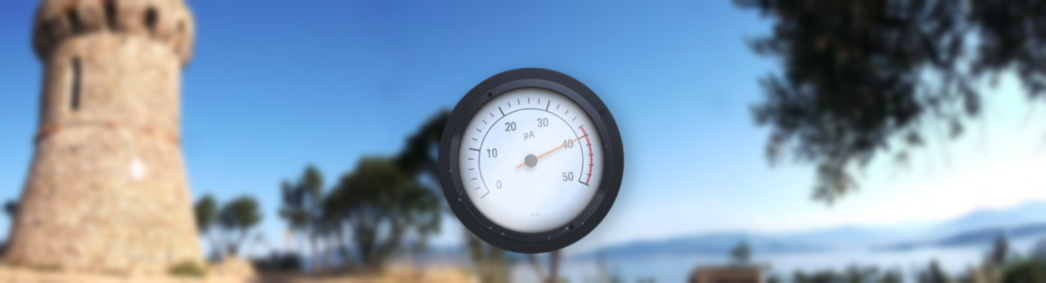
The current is 40; µA
